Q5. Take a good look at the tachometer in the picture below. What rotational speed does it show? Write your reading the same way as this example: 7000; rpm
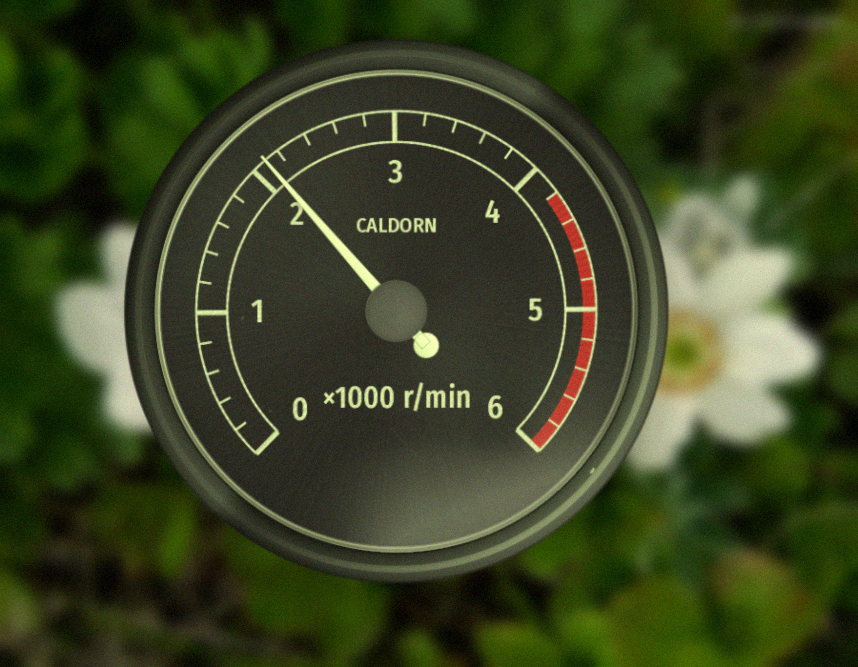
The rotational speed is 2100; rpm
